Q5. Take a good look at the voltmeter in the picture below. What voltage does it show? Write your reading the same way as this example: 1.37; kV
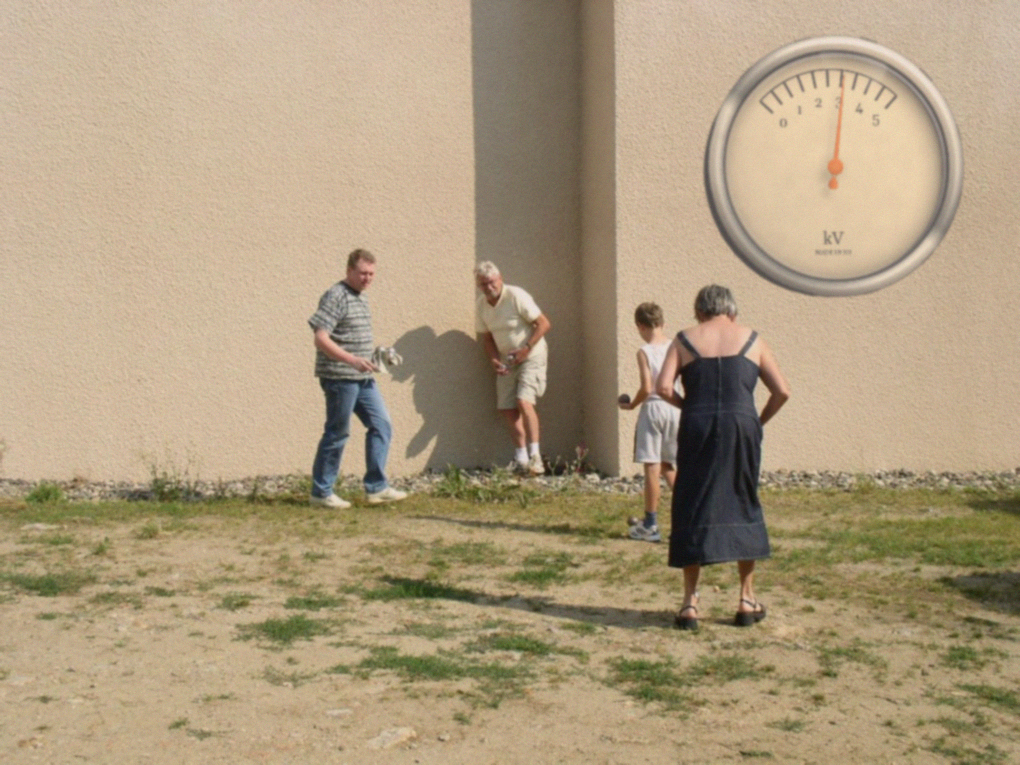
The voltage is 3; kV
